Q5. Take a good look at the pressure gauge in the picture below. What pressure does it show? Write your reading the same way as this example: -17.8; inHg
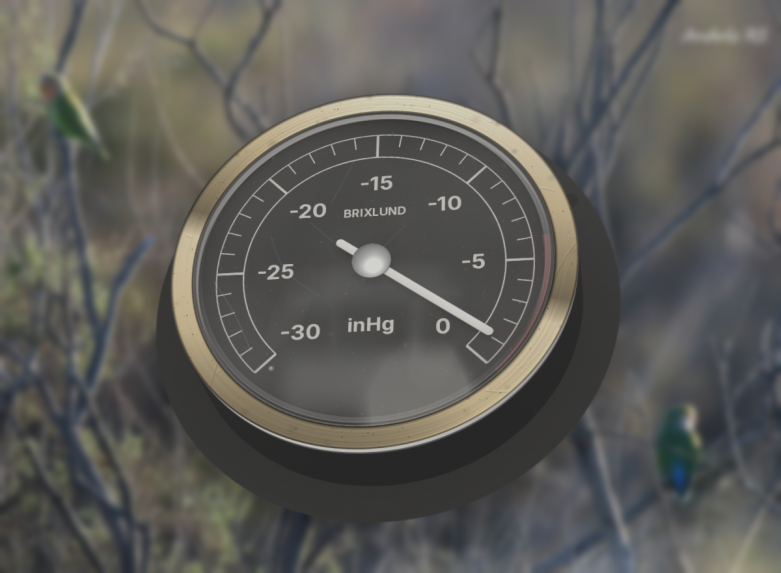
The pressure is -1; inHg
